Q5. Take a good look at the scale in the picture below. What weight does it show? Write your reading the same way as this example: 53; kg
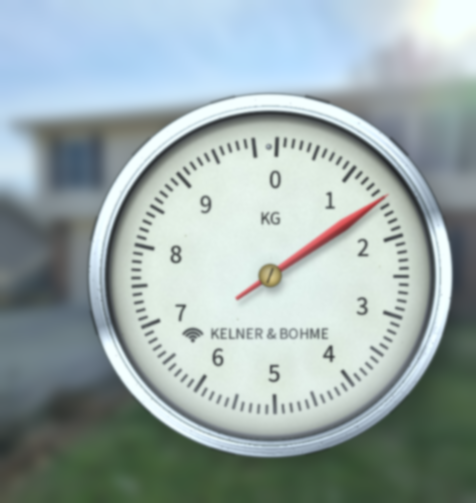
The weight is 1.5; kg
